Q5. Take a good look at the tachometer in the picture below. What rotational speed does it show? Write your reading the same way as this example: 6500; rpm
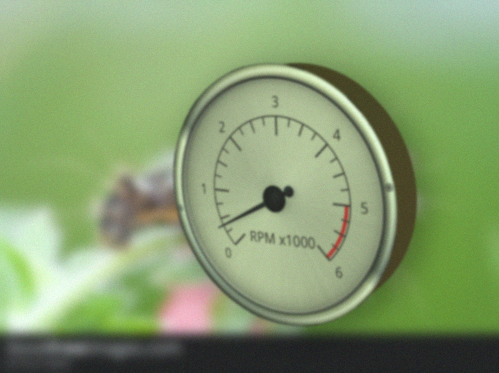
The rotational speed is 375; rpm
